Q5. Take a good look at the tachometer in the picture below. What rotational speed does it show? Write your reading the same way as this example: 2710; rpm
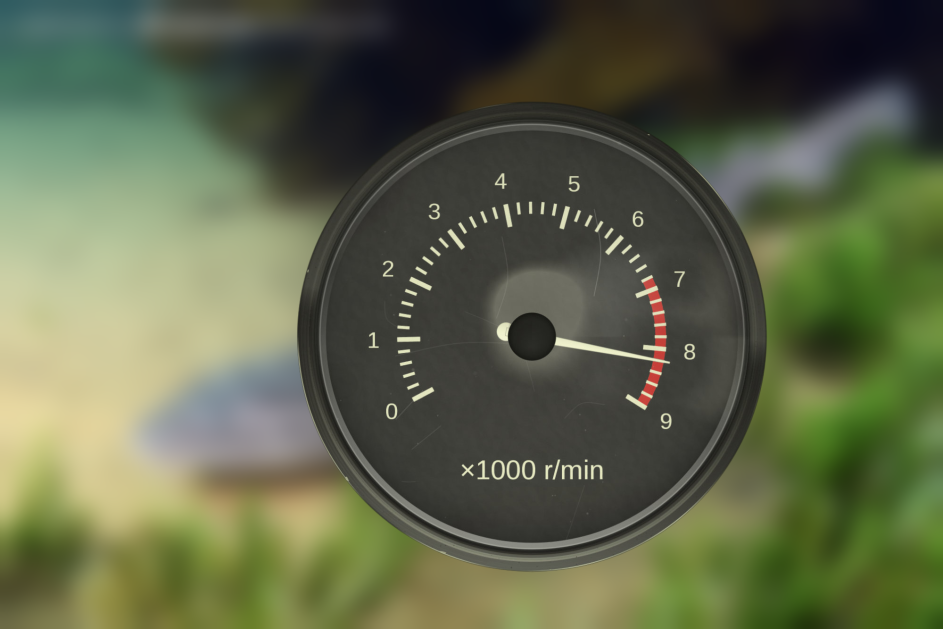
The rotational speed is 8200; rpm
